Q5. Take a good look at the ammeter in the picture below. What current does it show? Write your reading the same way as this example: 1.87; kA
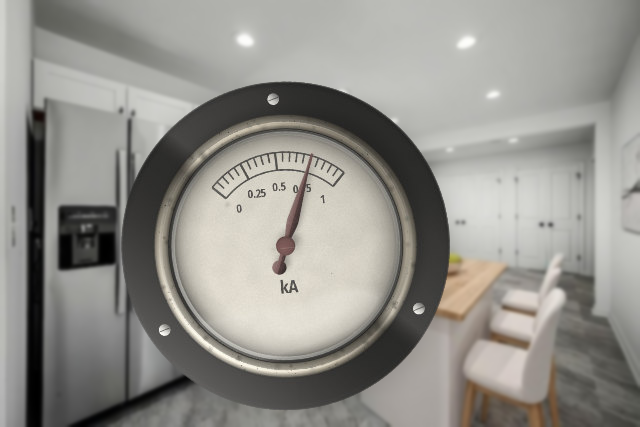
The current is 0.75; kA
